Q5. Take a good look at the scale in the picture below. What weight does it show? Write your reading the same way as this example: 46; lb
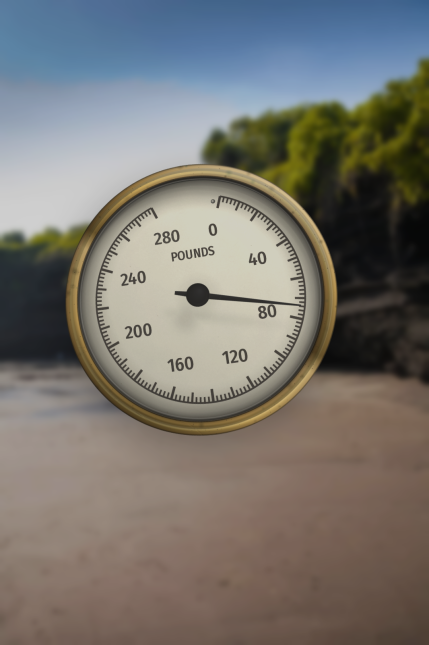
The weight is 74; lb
